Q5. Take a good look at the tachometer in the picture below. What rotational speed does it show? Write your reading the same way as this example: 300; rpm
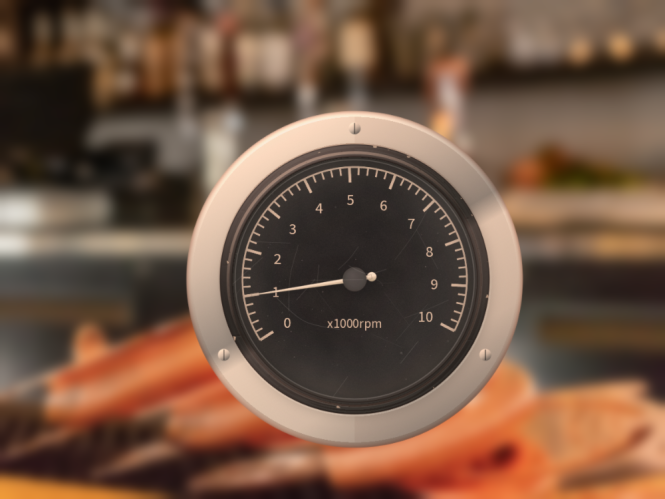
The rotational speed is 1000; rpm
